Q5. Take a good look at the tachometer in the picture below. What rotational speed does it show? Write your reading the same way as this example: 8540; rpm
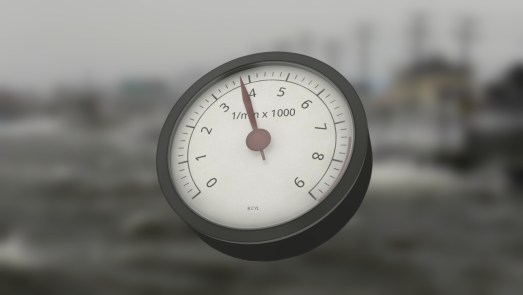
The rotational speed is 3800; rpm
